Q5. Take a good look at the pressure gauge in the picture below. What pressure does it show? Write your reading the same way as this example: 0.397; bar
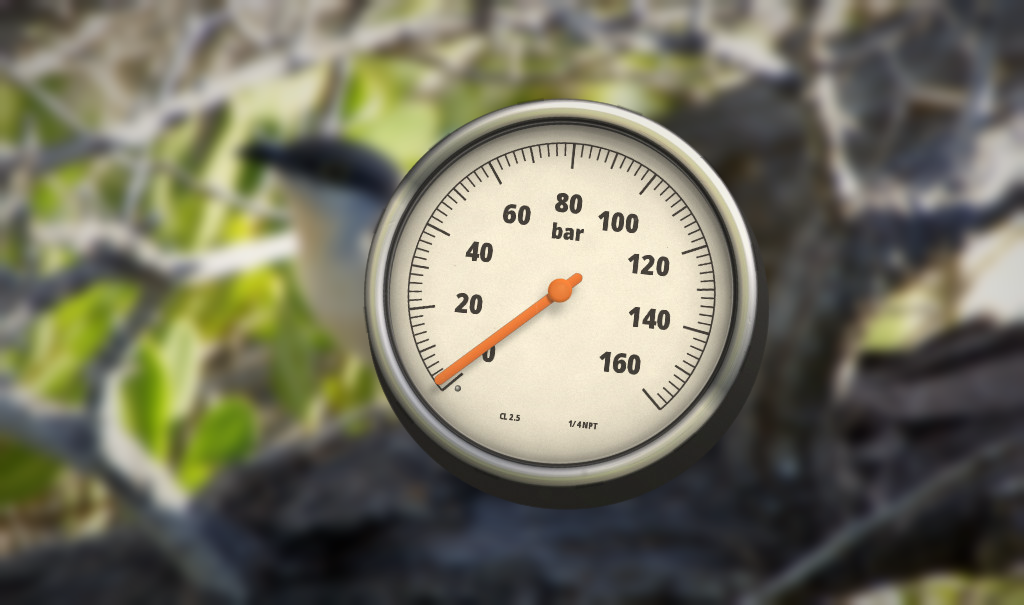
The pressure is 2; bar
